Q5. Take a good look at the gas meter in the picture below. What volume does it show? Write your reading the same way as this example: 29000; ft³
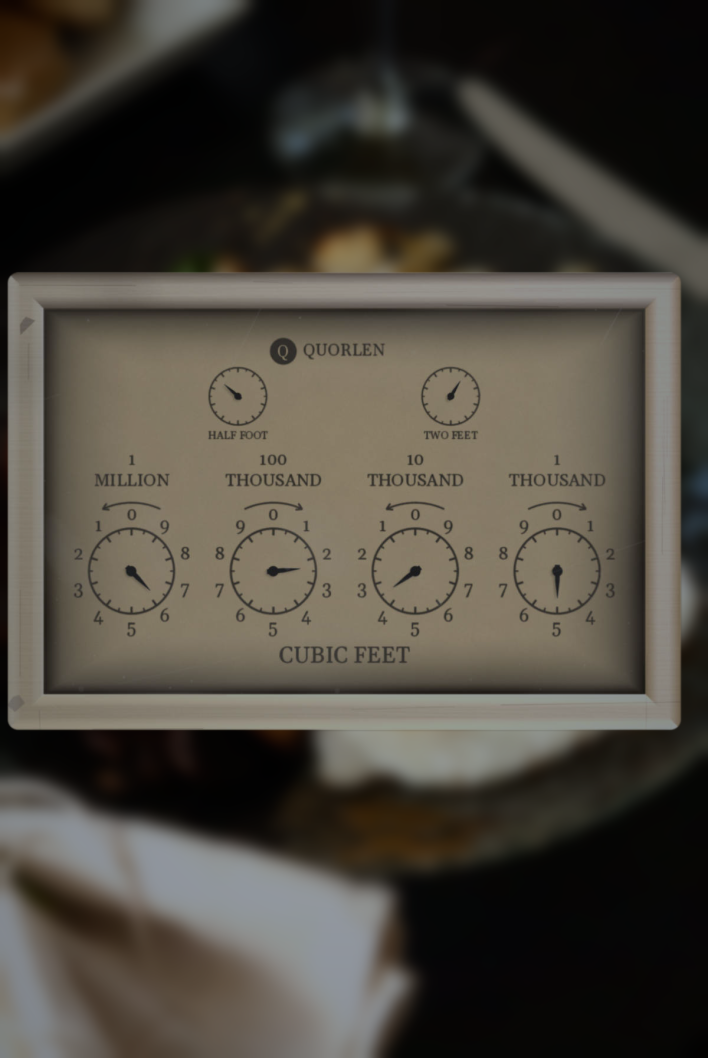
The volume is 623500; ft³
